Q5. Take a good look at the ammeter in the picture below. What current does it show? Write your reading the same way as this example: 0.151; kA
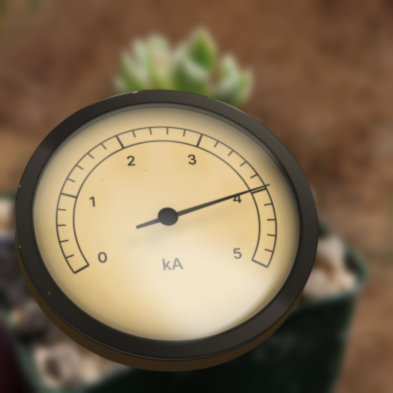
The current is 4; kA
